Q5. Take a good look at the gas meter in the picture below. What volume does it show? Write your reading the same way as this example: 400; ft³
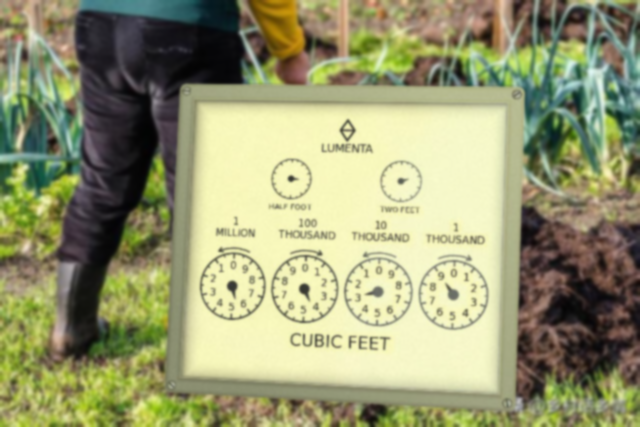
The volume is 542900; ft³
